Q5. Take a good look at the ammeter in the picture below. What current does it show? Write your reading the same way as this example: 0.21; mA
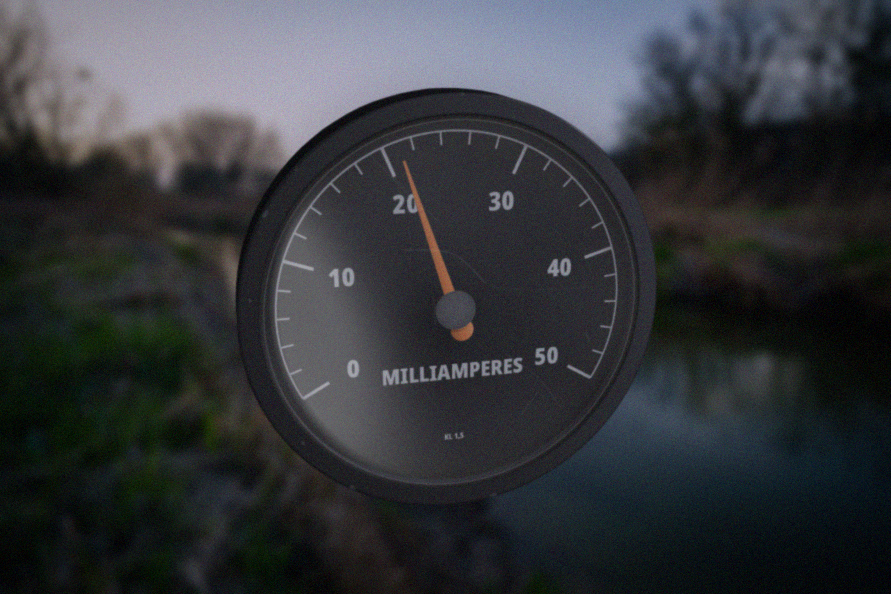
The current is 21; mA
